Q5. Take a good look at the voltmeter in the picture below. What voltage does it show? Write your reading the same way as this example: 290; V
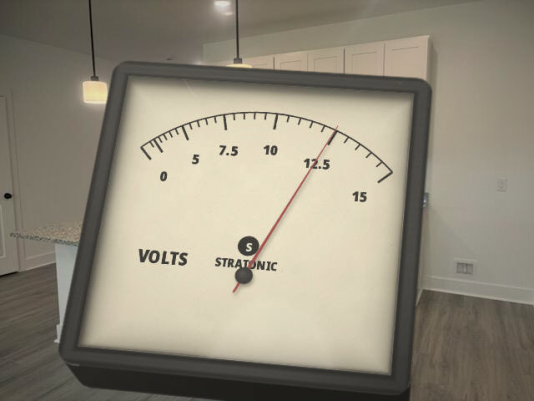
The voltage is 12.5; V
